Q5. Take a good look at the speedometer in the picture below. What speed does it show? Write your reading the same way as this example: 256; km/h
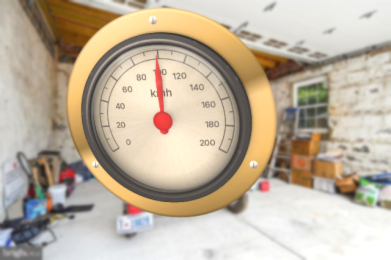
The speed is 100; km/h
